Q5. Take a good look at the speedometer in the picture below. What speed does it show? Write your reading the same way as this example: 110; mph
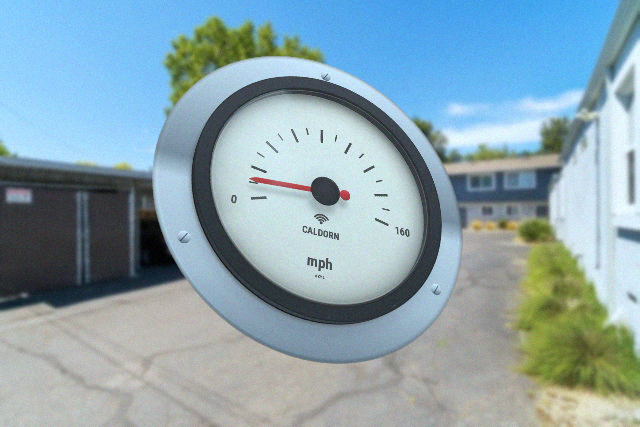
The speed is 10; mph
